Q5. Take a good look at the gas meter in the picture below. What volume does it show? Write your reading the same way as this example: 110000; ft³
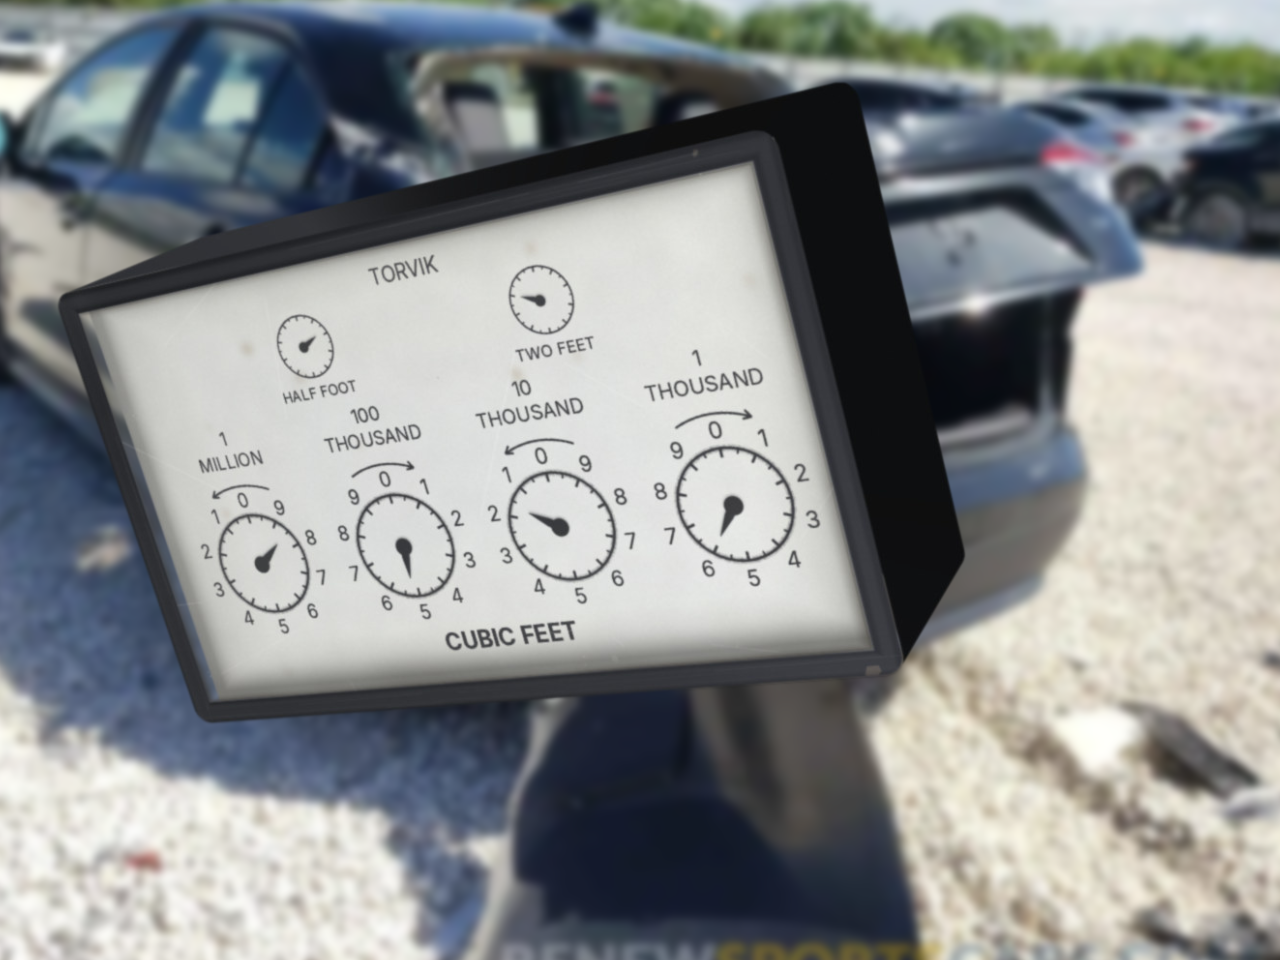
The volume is 851600; ft³
